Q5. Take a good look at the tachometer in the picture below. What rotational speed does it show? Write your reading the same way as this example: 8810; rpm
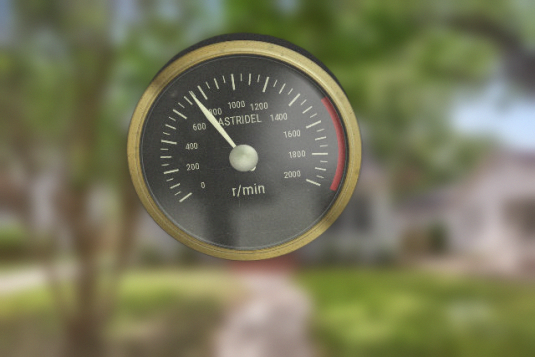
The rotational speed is 750; rpm
